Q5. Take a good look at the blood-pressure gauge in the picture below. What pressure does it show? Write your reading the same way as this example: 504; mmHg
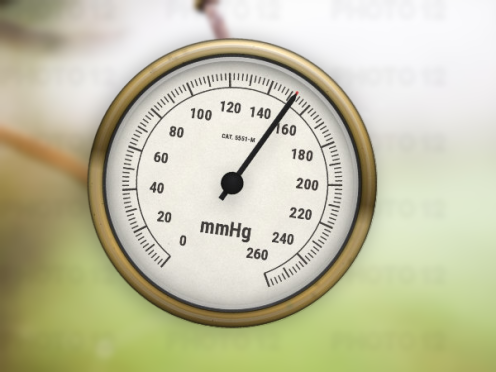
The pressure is 152; mmHg
